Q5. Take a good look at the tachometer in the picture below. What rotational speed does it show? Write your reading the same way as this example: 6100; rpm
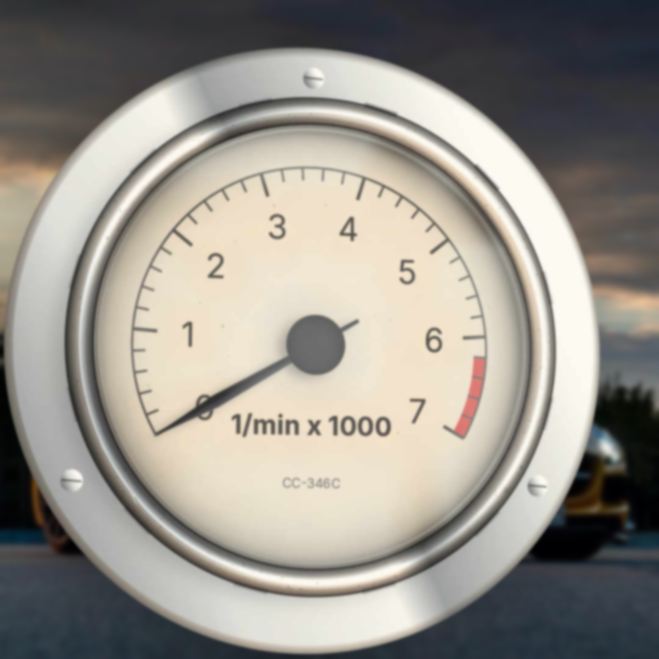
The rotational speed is 0; rpm
